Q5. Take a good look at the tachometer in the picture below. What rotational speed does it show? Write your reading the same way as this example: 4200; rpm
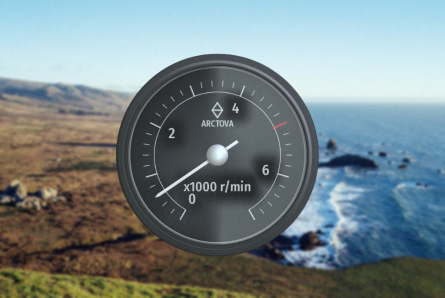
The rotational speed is 600; rpm
